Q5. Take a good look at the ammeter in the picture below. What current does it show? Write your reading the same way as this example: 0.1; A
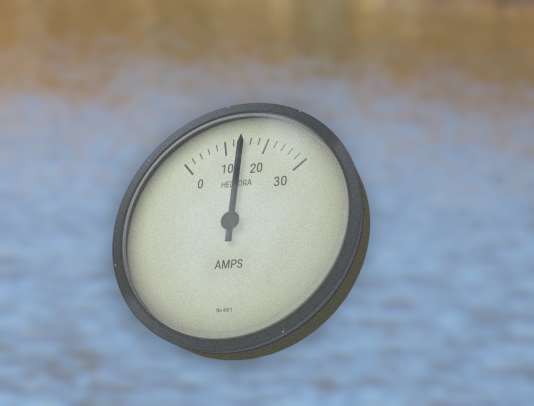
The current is 14; A
